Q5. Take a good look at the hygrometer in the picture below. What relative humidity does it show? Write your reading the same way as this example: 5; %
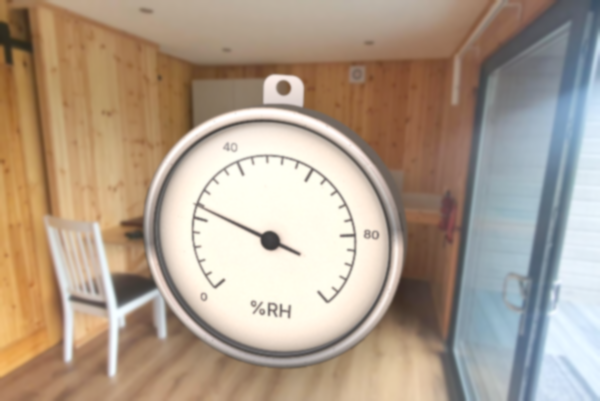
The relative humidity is 24; %
